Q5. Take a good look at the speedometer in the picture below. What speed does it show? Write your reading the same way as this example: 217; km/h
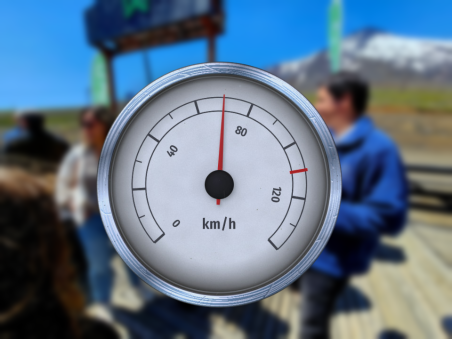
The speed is 70; km/h
